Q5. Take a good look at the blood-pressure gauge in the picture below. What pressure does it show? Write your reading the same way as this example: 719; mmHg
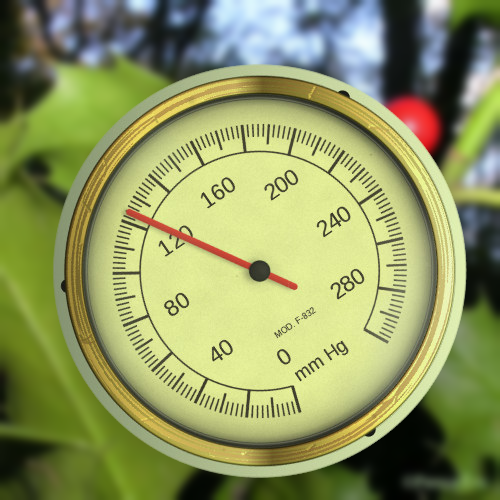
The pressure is 124; mmHg
